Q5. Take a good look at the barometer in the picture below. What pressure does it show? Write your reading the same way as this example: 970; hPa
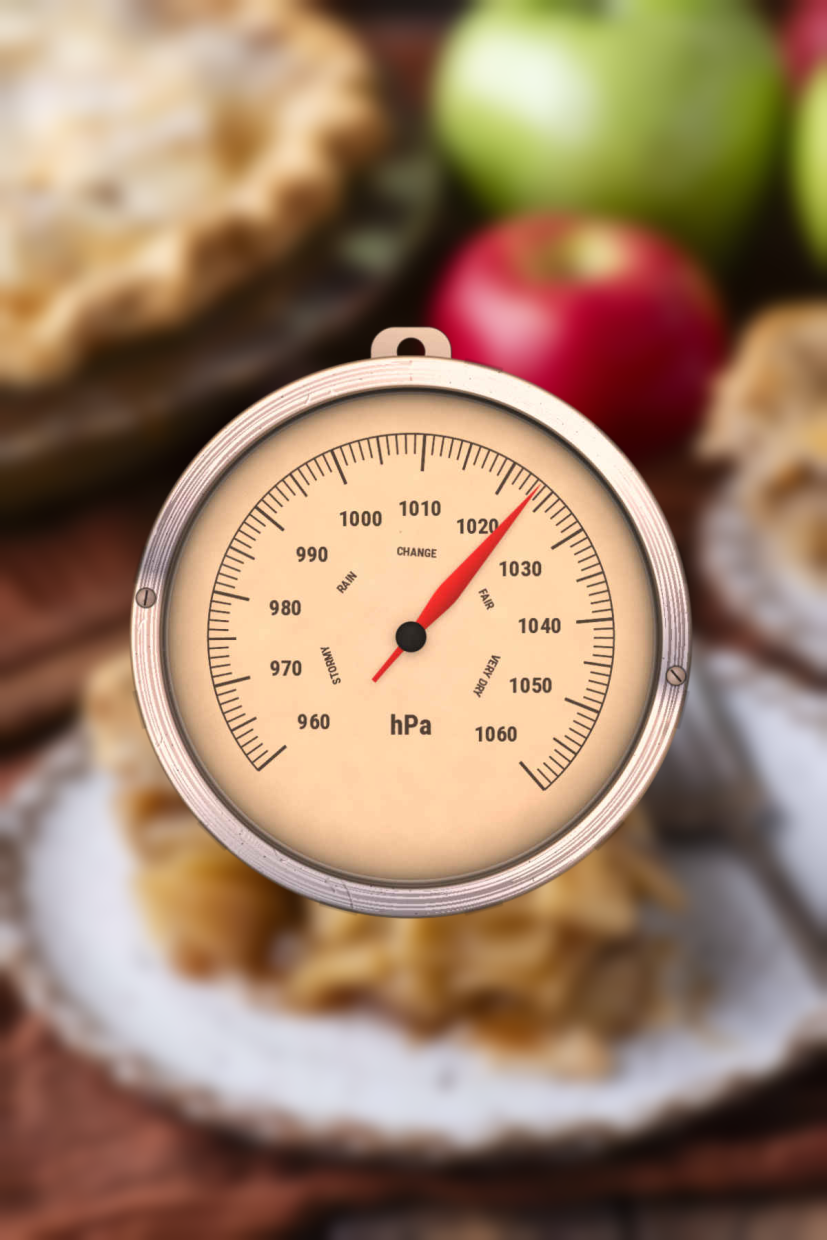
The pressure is 1023.5; hPa
